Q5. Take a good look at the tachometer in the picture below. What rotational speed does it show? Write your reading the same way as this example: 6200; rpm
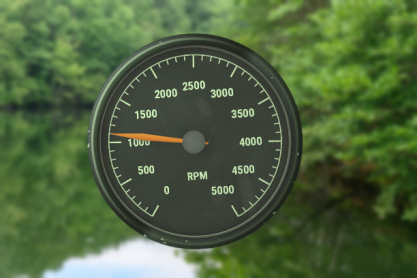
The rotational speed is 1100; rpm
